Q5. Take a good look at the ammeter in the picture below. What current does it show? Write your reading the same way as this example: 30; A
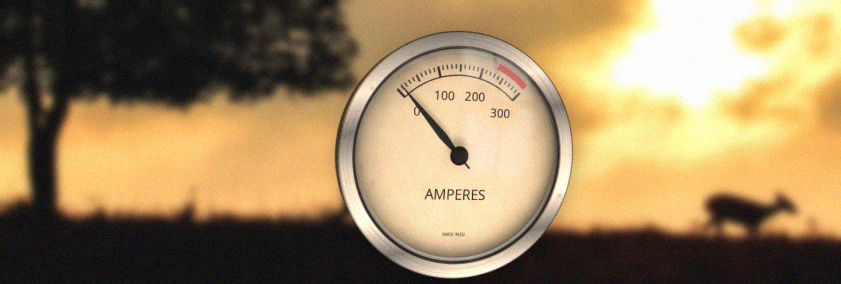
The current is 10; A
